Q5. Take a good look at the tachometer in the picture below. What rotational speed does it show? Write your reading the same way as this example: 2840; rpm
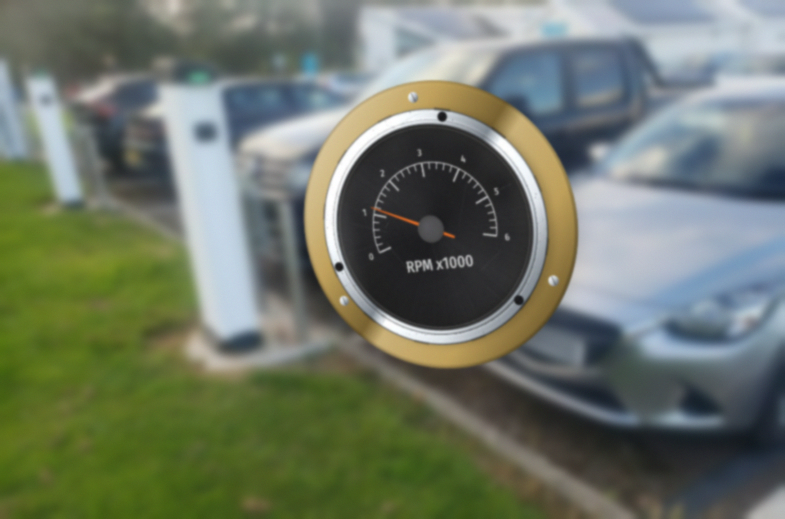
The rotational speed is 1200; rpm
